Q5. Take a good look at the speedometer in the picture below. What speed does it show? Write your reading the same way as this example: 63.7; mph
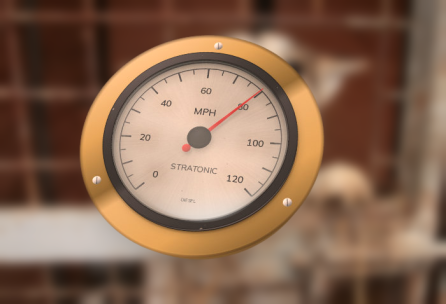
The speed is 80; mph
